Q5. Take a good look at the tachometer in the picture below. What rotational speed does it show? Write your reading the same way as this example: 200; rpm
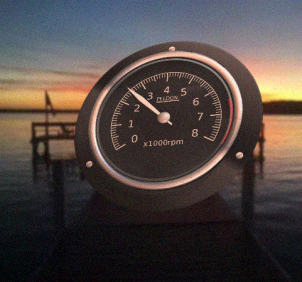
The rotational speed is 2500; rpm
